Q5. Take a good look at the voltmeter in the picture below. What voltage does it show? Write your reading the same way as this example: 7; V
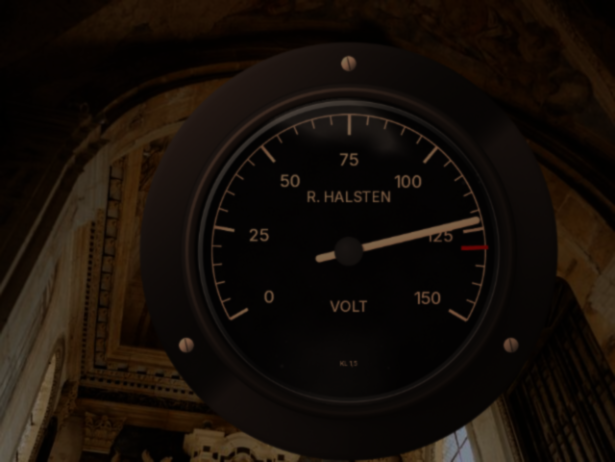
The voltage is 122.5; V
